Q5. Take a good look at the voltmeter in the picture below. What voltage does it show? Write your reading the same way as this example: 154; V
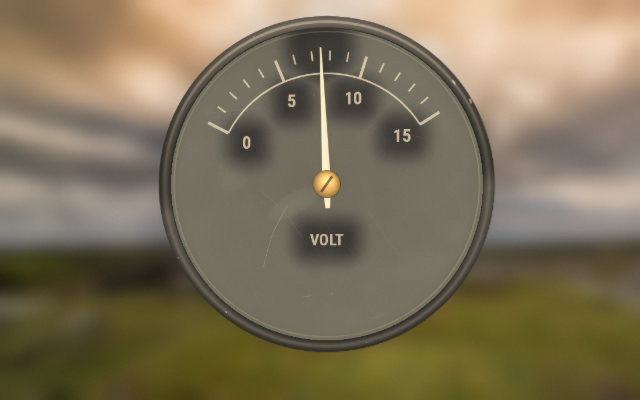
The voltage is 7.5; V
